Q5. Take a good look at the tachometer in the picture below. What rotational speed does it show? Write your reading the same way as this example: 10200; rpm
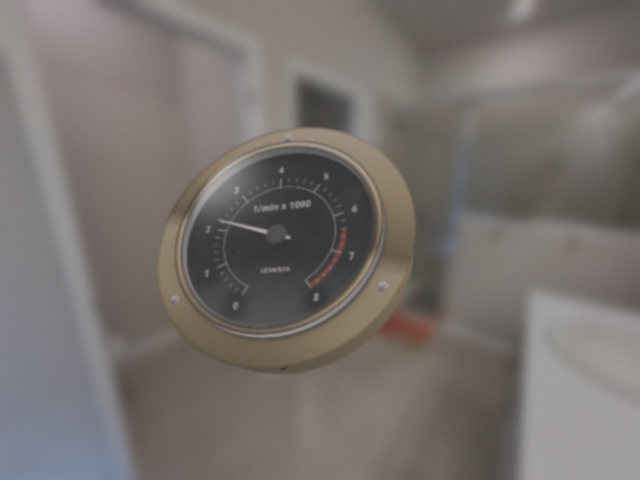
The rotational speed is 2200; rpm
